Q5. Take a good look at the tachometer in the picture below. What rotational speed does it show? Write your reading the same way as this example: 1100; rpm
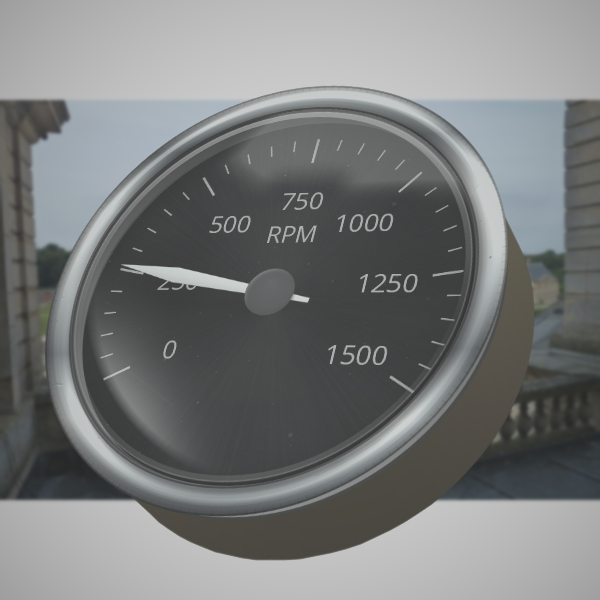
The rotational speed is 250; rpm
